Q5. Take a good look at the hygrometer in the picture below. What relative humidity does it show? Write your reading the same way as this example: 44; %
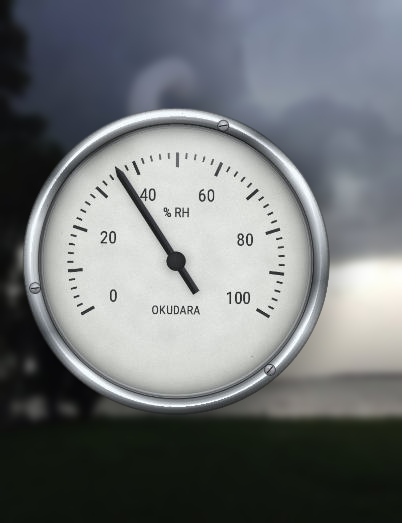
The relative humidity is 36; %
